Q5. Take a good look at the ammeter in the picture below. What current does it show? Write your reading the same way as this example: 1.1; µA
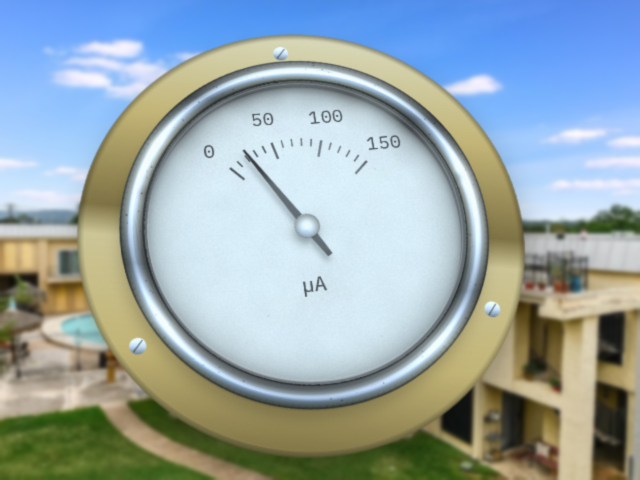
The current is 20; µA
